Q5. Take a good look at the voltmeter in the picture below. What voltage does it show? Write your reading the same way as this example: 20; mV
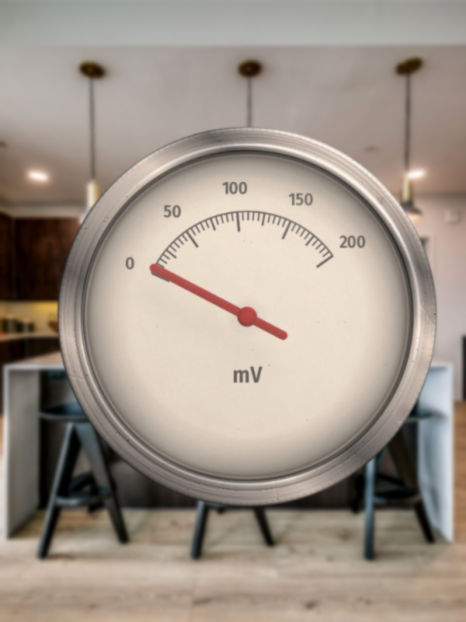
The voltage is 5; mV
